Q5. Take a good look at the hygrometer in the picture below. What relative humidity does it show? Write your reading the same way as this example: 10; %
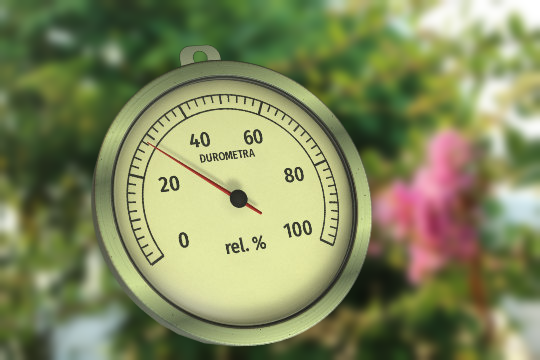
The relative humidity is 28; %
